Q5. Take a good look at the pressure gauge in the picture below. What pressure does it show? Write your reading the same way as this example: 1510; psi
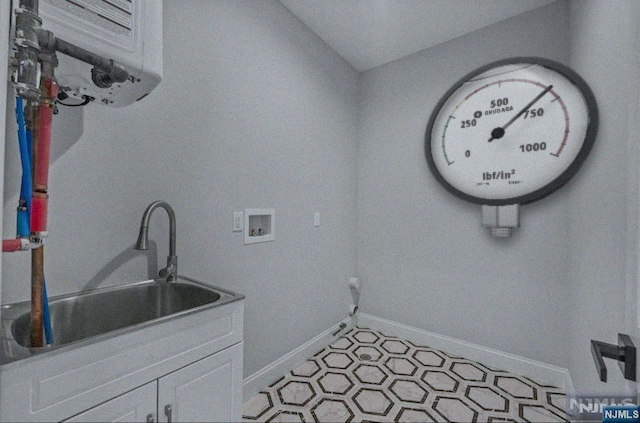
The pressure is 700; psi
